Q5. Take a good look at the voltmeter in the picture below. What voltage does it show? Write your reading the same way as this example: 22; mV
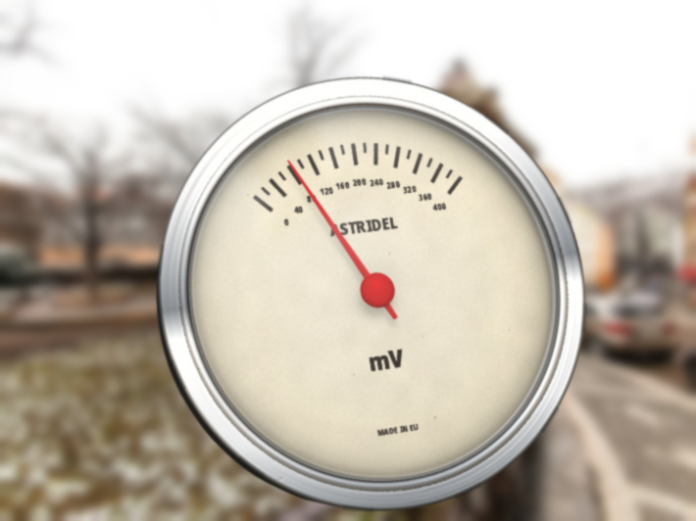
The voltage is 80; mV
